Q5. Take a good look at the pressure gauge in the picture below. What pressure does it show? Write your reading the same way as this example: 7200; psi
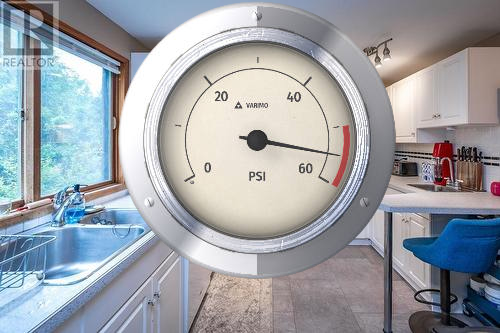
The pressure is 55; psi
